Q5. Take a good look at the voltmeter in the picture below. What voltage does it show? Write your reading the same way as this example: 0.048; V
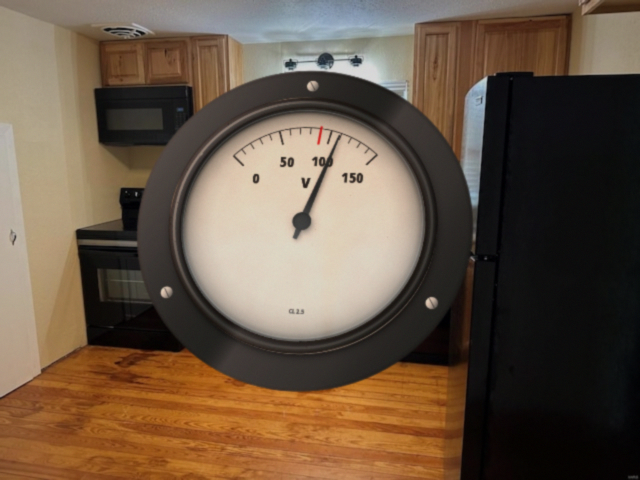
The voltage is 110; V
